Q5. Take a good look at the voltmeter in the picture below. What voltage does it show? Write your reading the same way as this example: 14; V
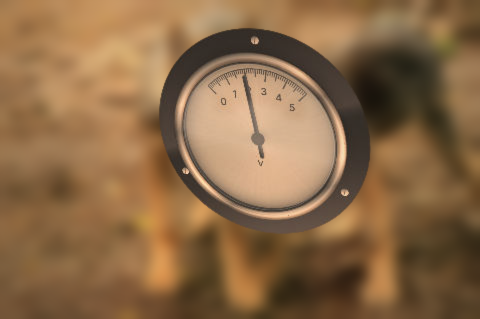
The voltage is 2; V
